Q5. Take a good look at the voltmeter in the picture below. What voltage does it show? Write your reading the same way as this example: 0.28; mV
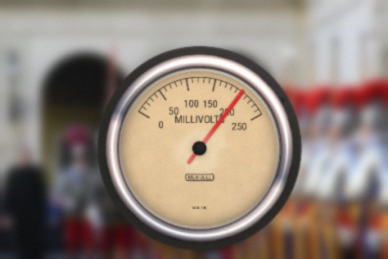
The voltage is 200; mV
